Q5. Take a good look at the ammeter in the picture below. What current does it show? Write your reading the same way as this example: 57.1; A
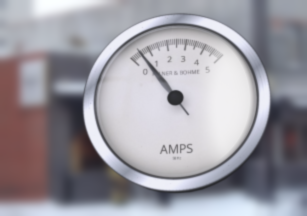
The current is 0.5; A
